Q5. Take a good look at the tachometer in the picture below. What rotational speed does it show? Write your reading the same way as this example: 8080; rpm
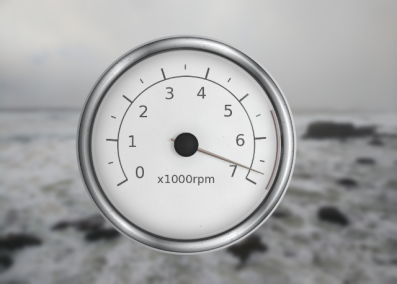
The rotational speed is 6750; rpm
